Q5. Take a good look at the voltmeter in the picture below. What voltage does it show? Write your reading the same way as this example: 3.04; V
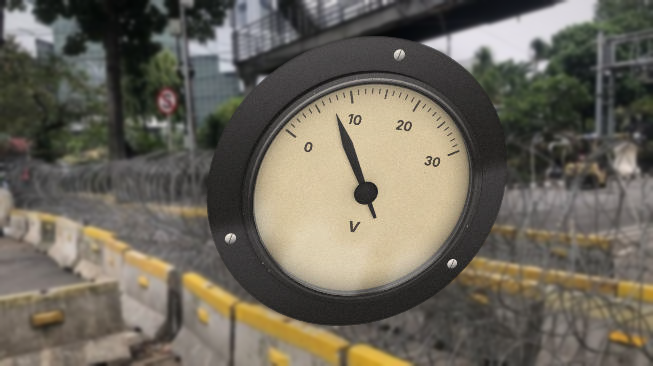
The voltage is 7; V
